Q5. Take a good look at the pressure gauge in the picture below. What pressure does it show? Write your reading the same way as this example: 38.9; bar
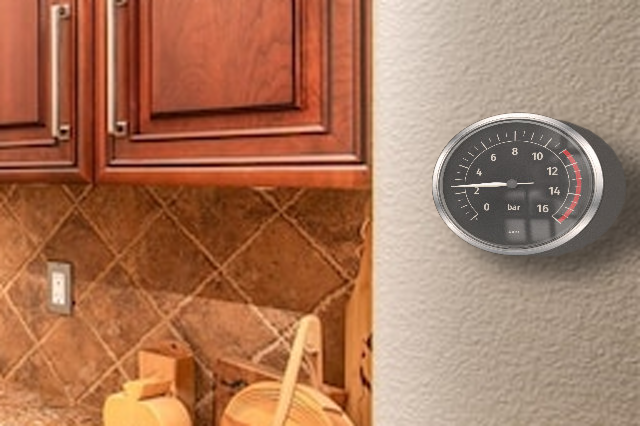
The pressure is 2.5; bar
